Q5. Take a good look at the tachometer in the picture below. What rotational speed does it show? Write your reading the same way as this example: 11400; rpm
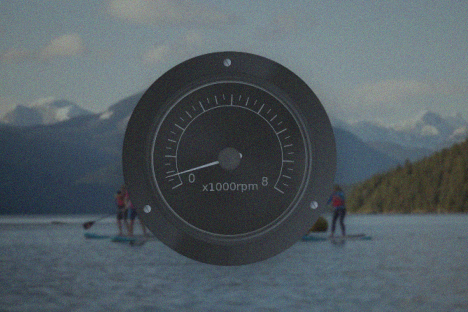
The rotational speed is 375; rpm
